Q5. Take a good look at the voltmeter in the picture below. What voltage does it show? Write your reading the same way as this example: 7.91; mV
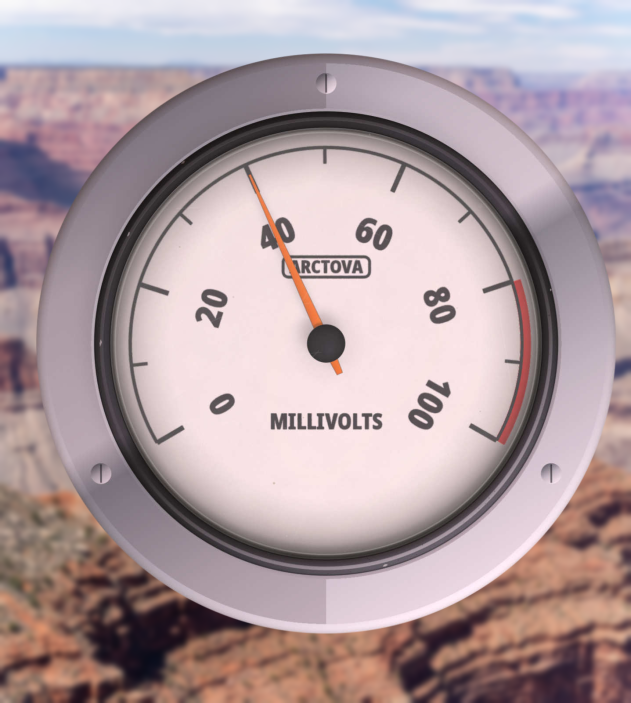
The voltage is 40; mV
